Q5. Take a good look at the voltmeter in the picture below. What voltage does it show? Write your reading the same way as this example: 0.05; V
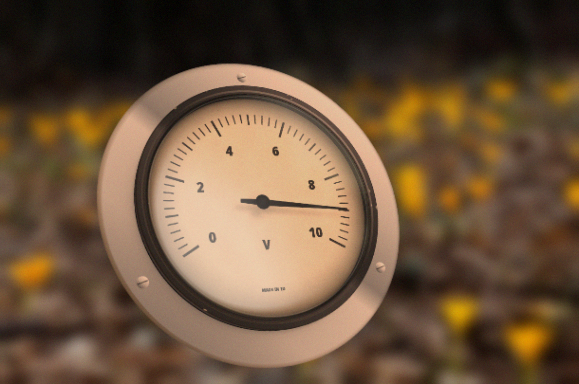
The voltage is 9; V
